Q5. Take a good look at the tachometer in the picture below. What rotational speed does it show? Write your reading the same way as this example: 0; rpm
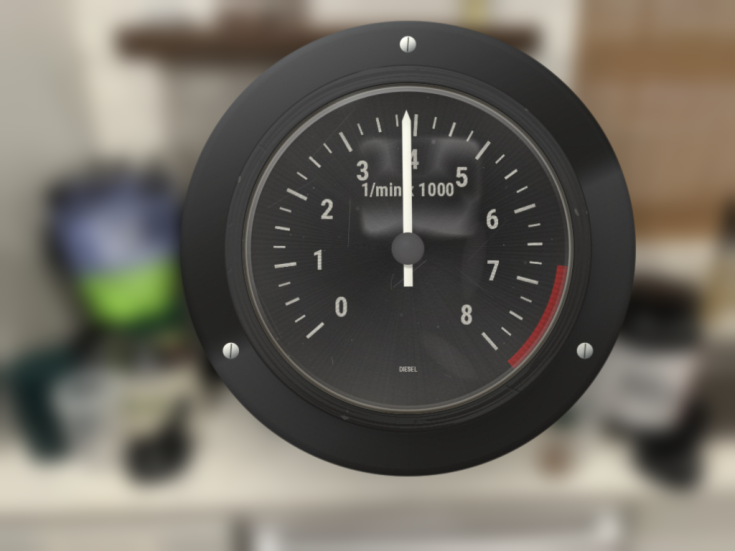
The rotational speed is 3875; rpm
